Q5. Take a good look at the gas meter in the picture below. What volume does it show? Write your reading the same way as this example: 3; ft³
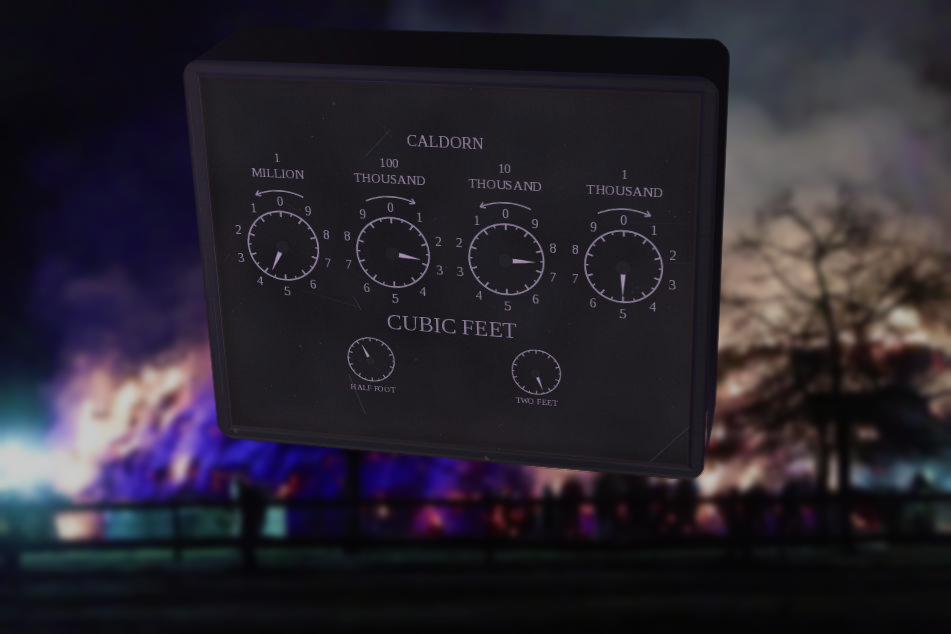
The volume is 427500; ft³
